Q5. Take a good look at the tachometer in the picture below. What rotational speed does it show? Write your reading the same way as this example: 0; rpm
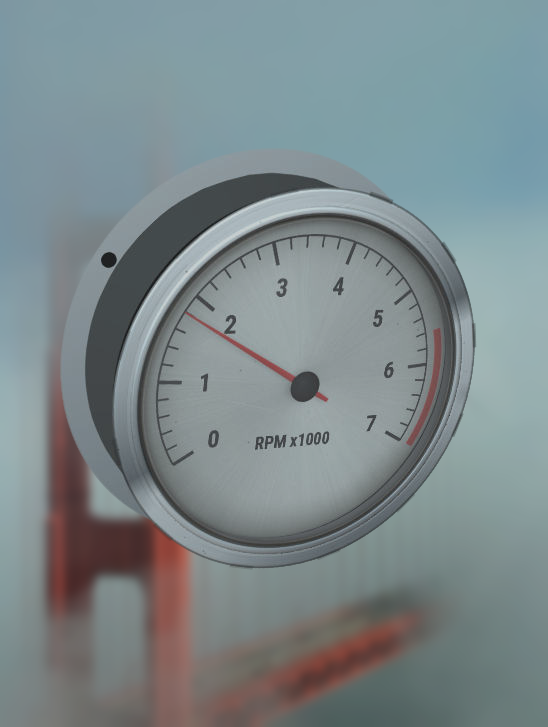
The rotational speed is 1800; rpm
